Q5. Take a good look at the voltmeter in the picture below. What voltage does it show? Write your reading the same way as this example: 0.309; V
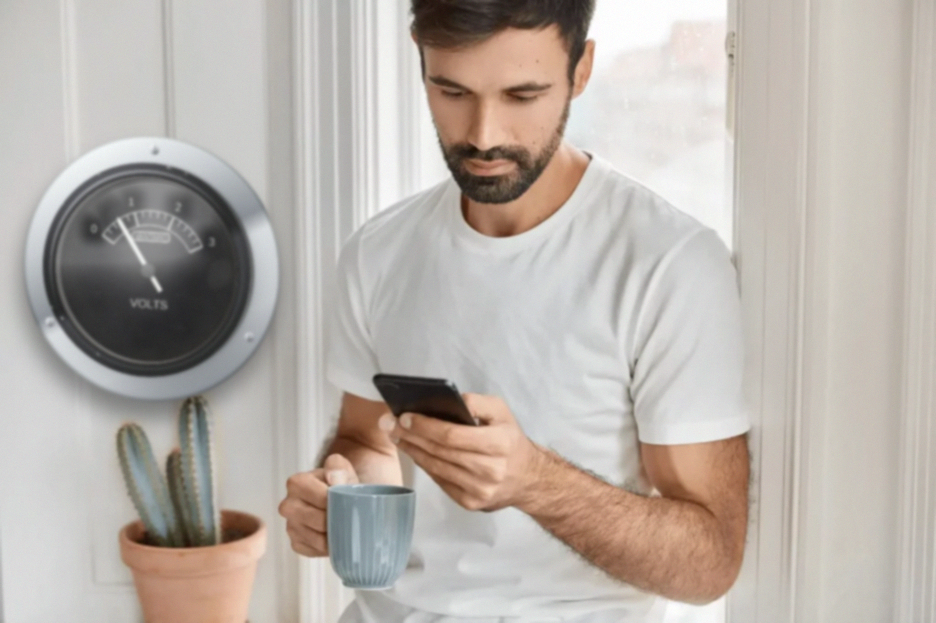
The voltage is 0.6; V
